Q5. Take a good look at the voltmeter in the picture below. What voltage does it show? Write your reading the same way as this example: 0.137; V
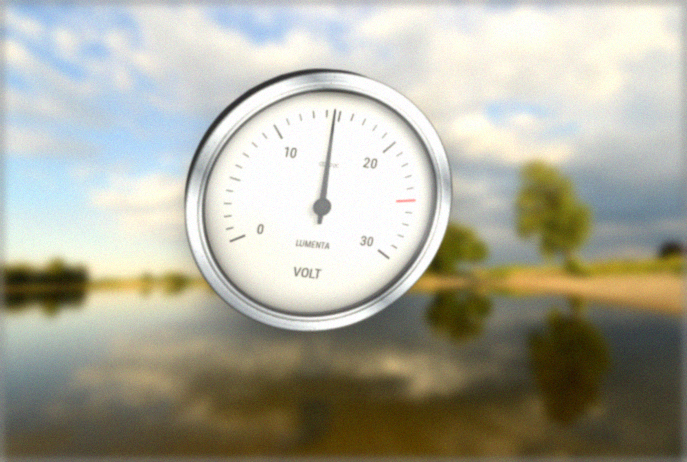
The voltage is 14.5; V
